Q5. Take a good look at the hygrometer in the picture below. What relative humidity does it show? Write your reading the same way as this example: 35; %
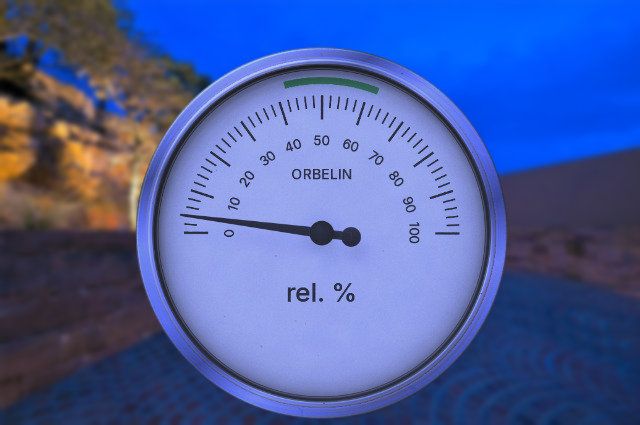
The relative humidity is 4; %
